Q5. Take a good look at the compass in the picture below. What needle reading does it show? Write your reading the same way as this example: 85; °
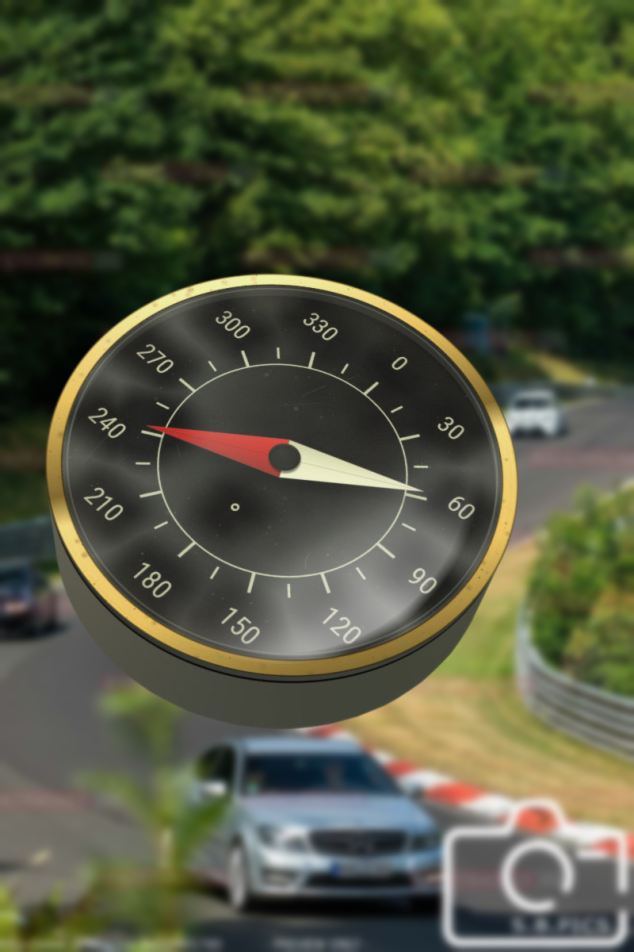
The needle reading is 240; °
